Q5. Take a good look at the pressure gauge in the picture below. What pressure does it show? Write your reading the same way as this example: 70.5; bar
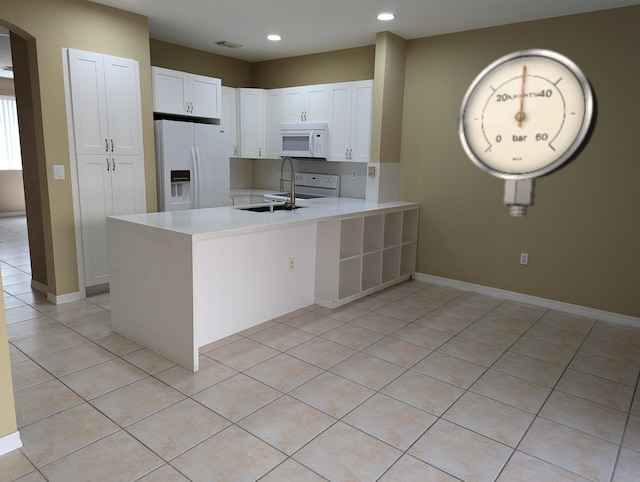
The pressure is 30; bar
